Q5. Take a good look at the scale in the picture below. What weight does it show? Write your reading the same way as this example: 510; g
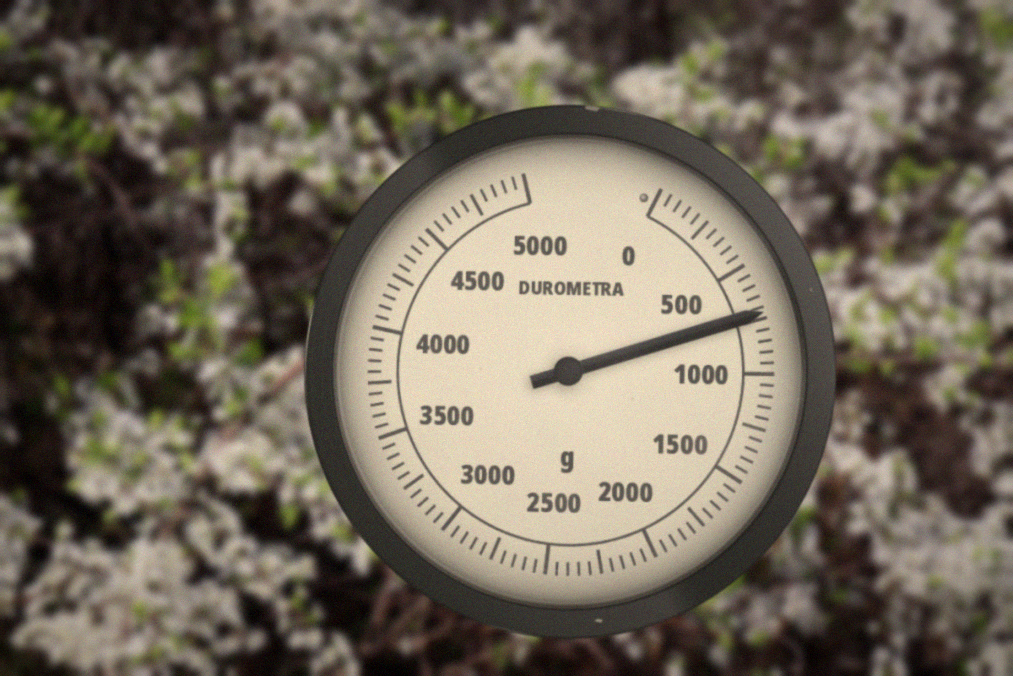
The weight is 725; g
